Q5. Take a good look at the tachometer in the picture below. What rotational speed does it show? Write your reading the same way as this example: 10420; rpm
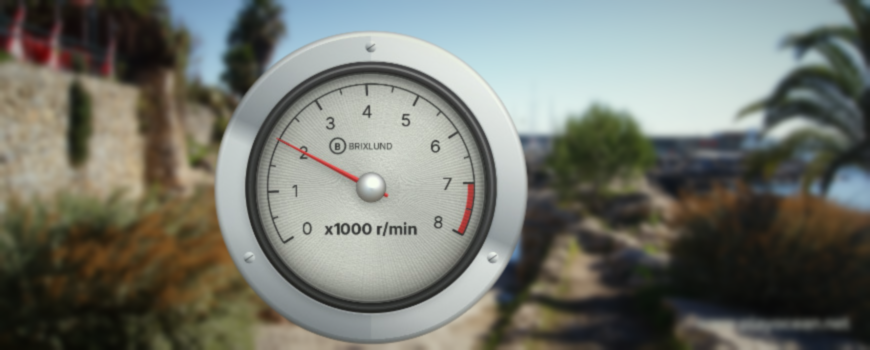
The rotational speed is 2000; rpm
